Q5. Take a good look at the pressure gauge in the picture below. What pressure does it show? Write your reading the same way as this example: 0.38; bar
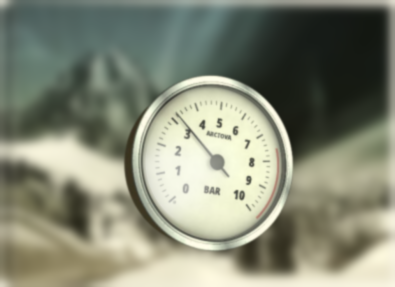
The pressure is 3.2; bar
